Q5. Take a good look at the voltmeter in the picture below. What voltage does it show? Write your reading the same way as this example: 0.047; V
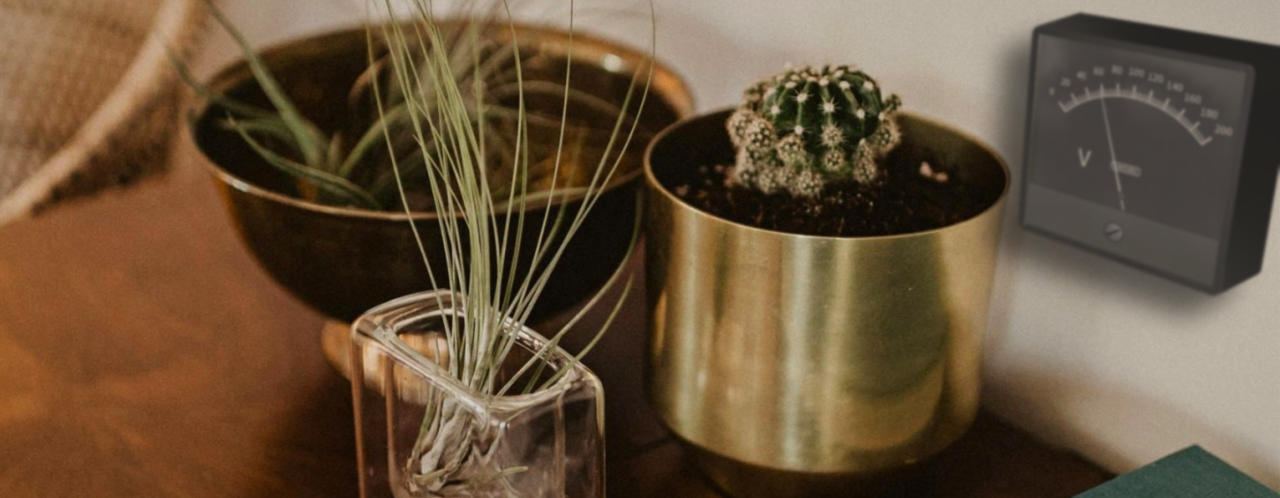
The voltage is 60; V
